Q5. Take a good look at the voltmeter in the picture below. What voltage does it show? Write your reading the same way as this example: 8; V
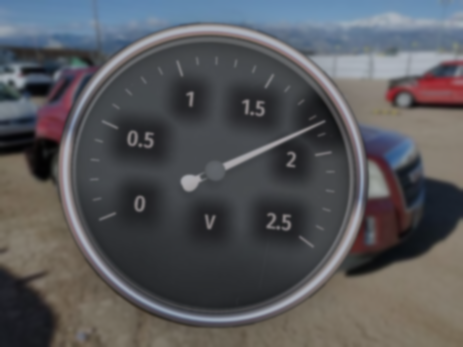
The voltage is 1.85; V
